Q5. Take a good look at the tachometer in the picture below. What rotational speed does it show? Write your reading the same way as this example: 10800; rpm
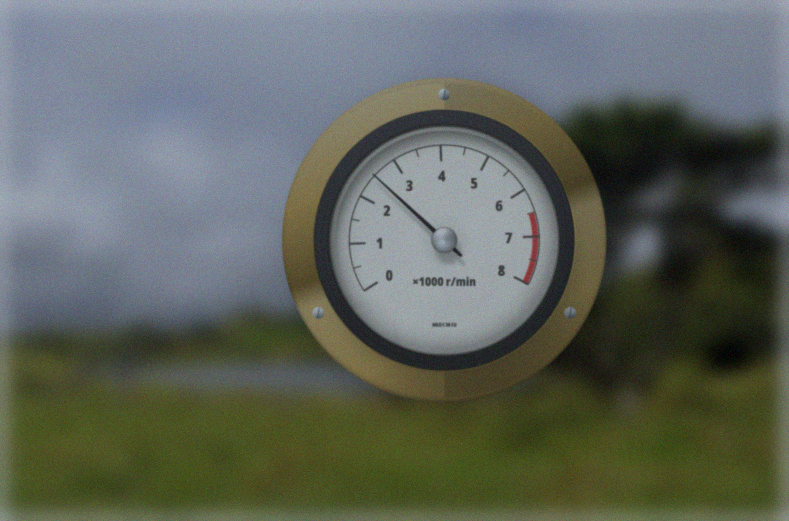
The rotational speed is 2500; rpm
